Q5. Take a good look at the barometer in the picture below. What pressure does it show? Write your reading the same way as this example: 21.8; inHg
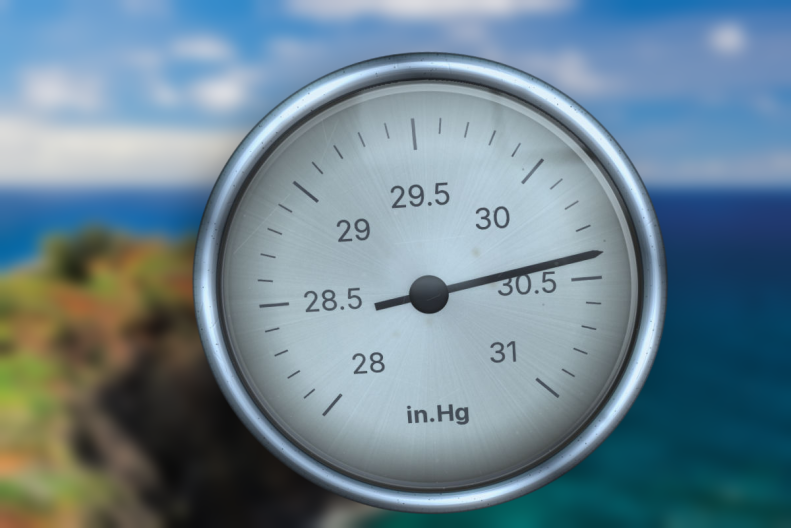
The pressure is 30.4; inHg
